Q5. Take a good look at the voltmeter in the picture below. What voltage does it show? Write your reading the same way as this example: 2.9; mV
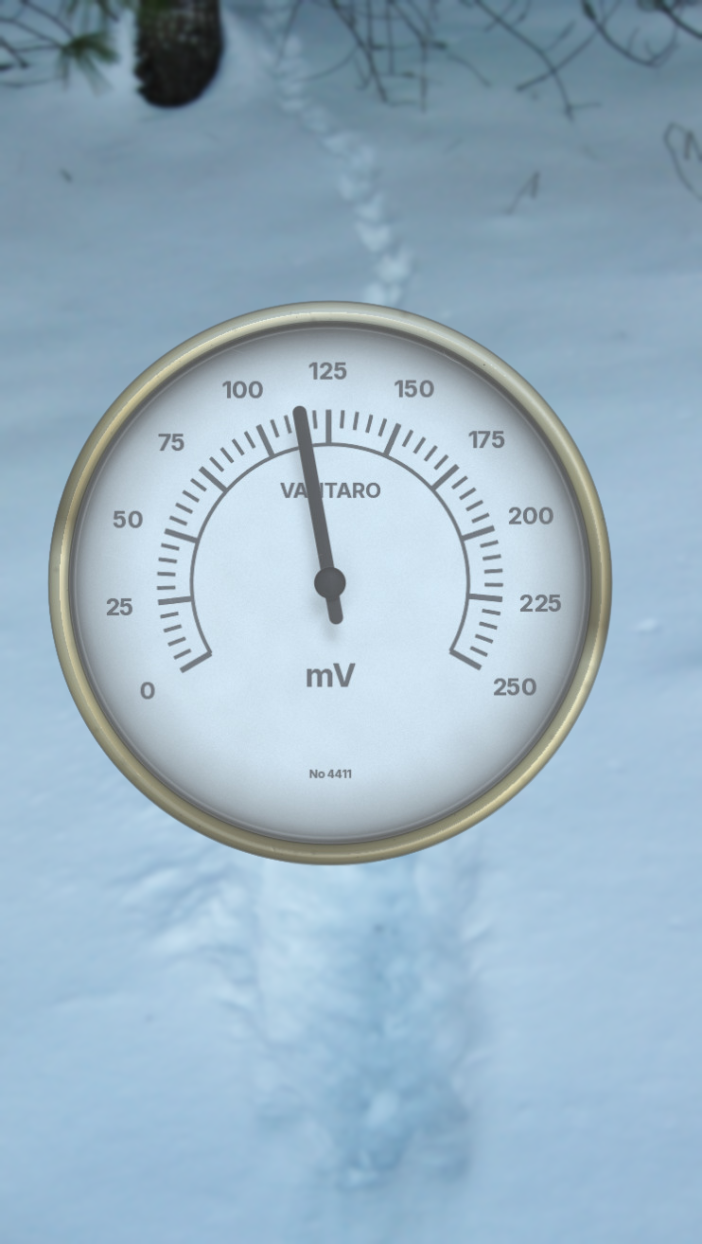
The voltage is 115; mV
